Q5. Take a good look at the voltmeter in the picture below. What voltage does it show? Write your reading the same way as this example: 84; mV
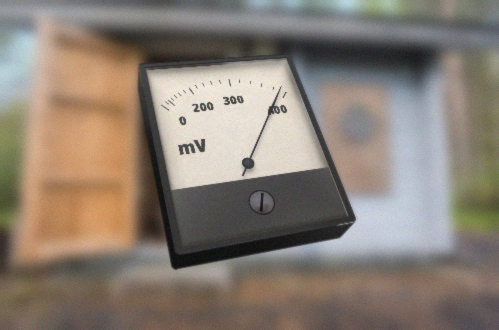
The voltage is 390; mV
